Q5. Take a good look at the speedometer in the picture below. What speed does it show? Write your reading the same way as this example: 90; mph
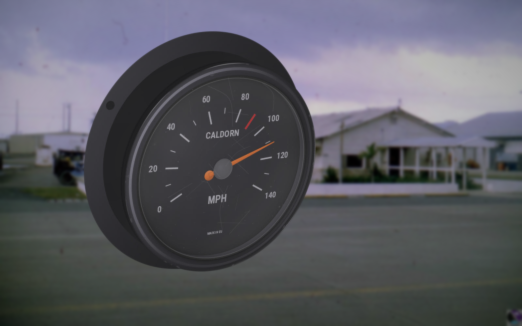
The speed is 110; mph
